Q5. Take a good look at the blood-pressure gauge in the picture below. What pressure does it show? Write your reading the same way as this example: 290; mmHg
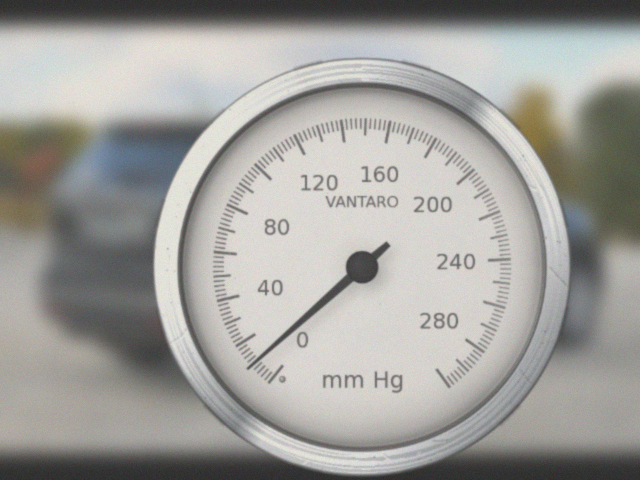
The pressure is 10; mmHg
